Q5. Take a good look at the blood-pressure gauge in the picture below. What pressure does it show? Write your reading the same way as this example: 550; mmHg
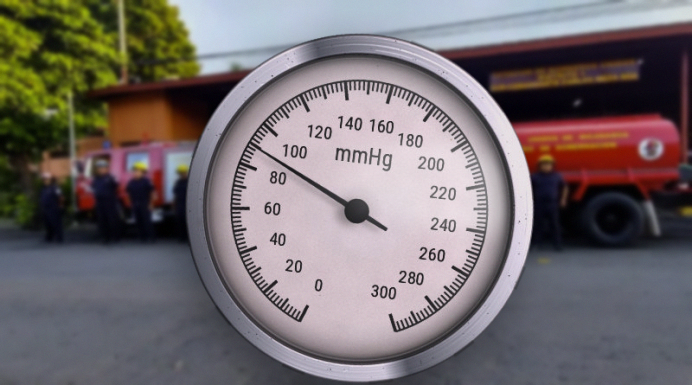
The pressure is 90; mmHg
